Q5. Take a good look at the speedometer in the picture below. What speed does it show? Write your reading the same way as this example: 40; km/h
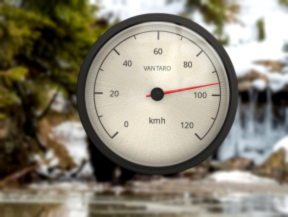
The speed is 95; km/h
